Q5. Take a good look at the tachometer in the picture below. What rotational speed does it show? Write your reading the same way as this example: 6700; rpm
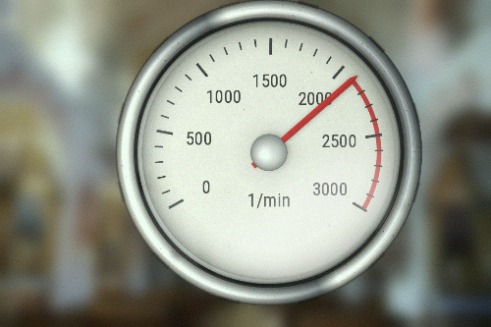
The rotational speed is 2100; rpm
